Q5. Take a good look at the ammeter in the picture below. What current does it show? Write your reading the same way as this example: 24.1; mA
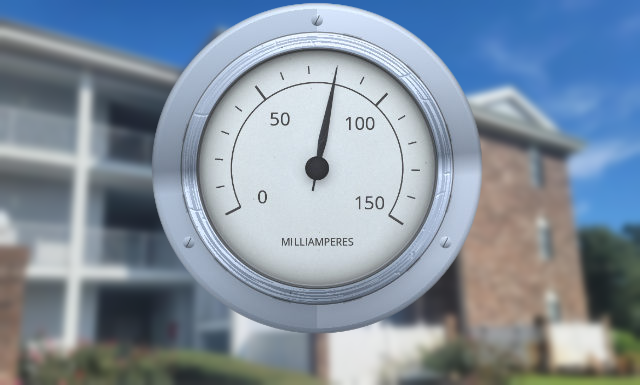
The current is 80; mA
